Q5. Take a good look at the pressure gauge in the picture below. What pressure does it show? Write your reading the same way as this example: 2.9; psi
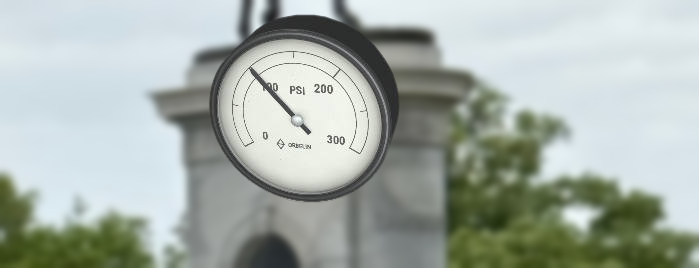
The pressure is 100; psi
